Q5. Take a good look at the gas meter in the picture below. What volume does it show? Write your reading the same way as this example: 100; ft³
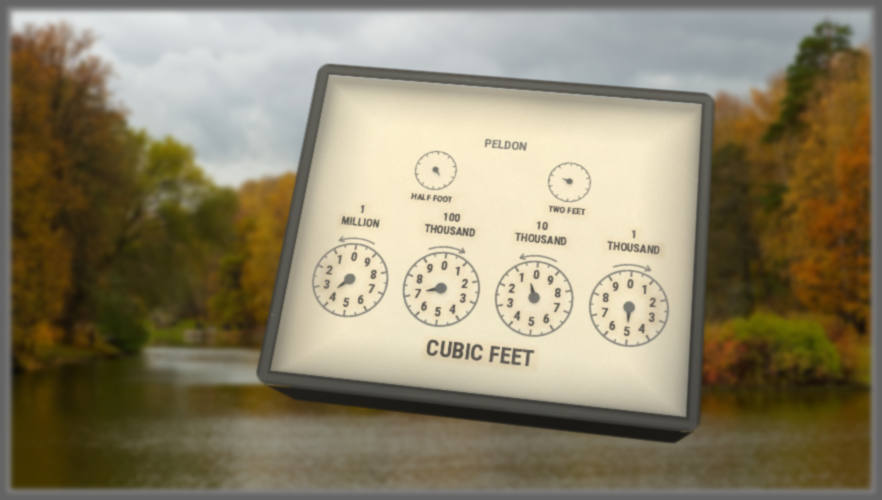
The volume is 370500; ft³
